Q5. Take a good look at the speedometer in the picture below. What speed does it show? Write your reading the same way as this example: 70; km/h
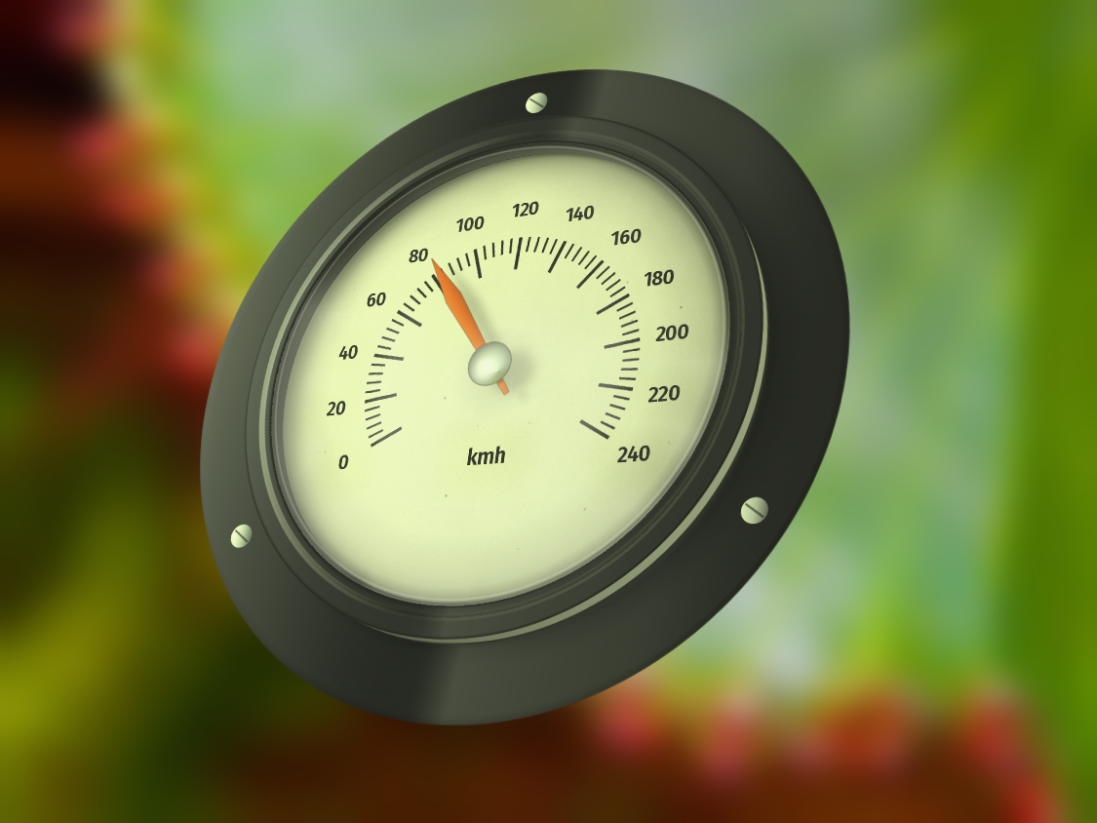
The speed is 84; km/h
